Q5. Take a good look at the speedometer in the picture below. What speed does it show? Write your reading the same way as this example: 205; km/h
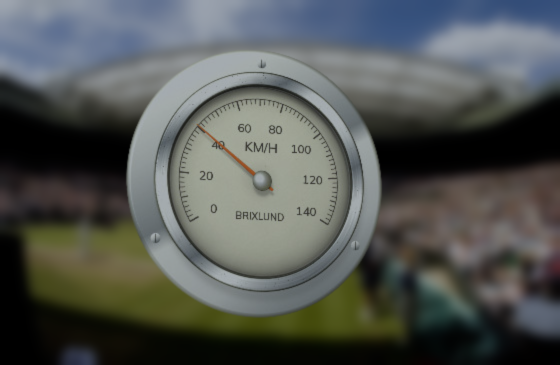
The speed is 40; km/h
